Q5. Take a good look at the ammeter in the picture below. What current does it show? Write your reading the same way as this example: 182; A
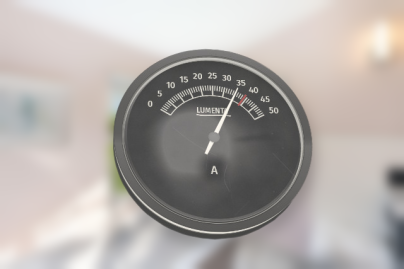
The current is 35; A
